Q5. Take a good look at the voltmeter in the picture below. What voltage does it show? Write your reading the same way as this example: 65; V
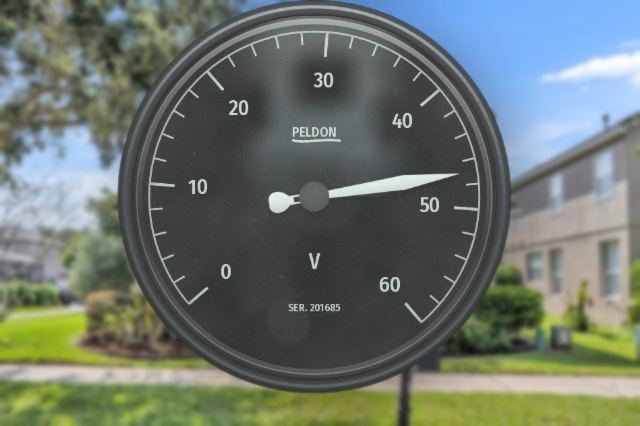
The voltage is 47; V
